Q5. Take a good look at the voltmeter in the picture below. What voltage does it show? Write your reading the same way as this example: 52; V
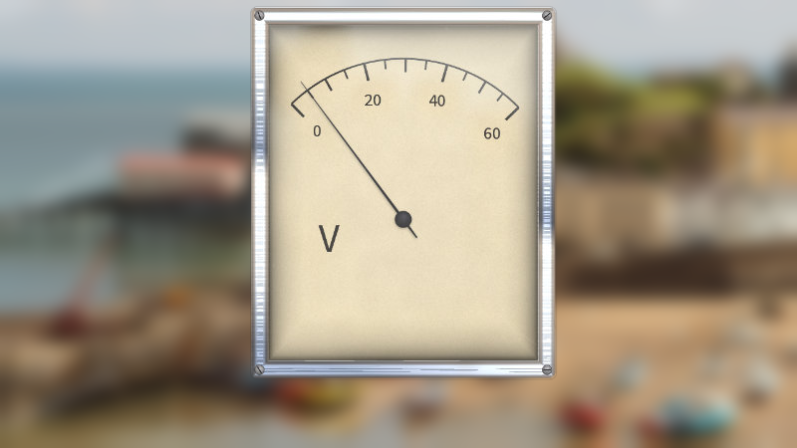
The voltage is 5; V
